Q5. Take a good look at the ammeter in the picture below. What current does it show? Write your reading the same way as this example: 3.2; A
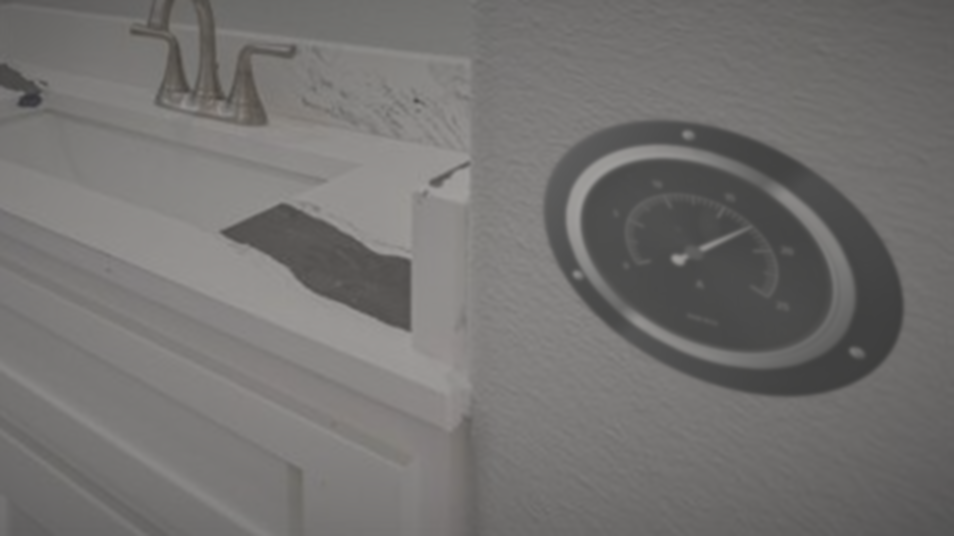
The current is 17.5; A
